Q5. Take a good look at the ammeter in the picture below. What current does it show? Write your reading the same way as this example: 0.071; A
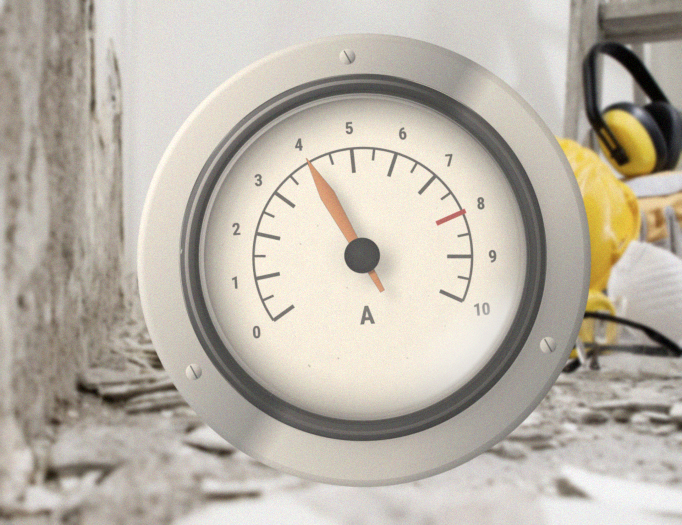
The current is 4; A
